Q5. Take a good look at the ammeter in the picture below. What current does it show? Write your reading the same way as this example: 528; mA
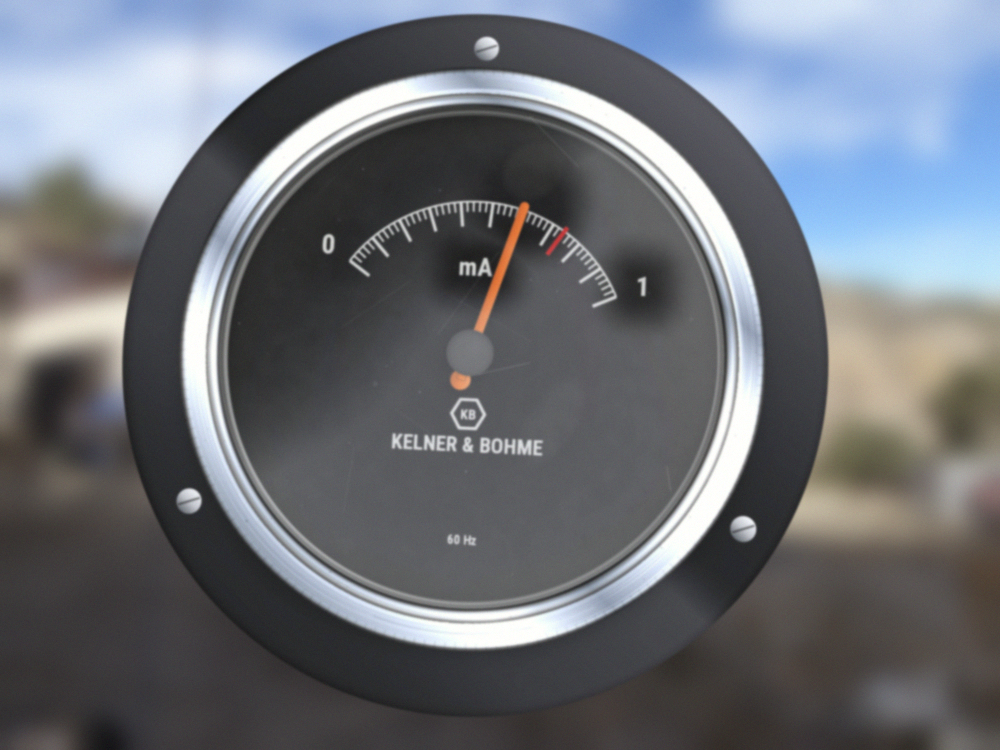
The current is 0.6; mA
